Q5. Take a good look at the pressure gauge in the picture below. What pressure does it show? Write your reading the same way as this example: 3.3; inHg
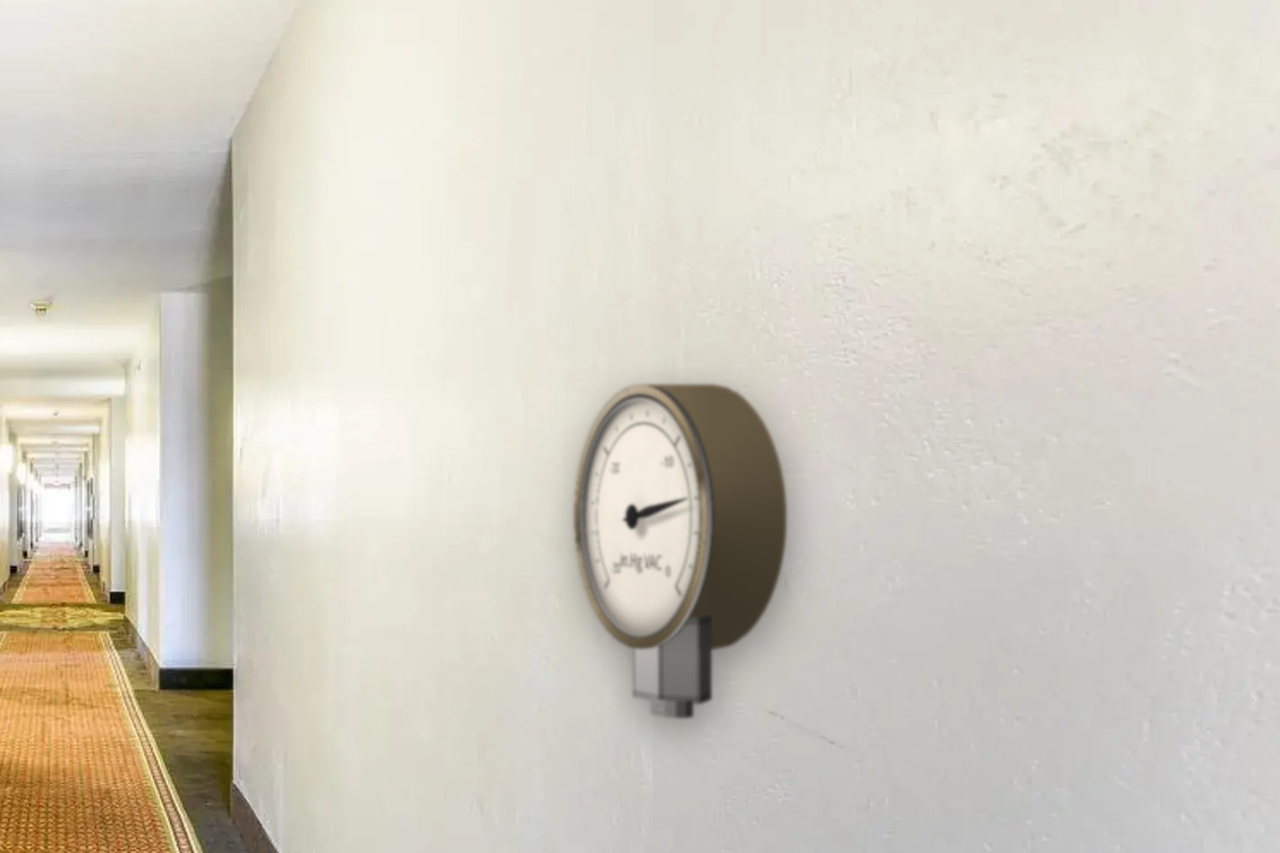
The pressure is -6; inHg
